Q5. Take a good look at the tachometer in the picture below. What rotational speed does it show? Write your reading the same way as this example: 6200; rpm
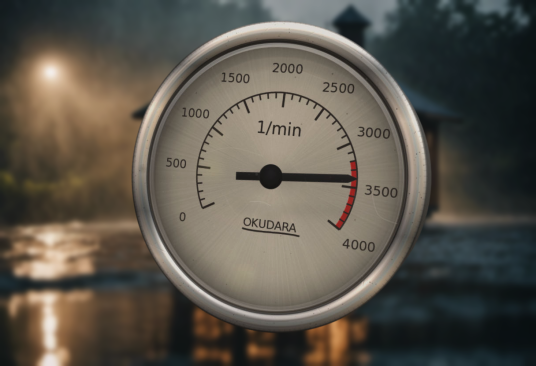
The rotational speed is 3400; rpm
